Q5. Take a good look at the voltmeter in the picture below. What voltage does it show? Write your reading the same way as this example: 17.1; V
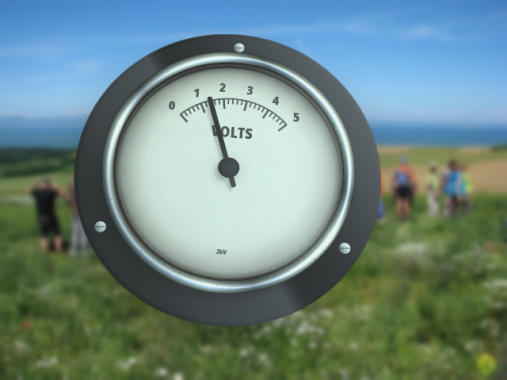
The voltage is 1.4; V
